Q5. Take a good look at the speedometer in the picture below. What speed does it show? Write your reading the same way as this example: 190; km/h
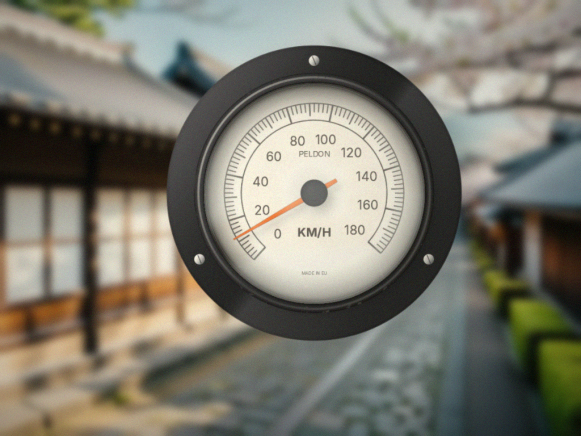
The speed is 12; km/h
